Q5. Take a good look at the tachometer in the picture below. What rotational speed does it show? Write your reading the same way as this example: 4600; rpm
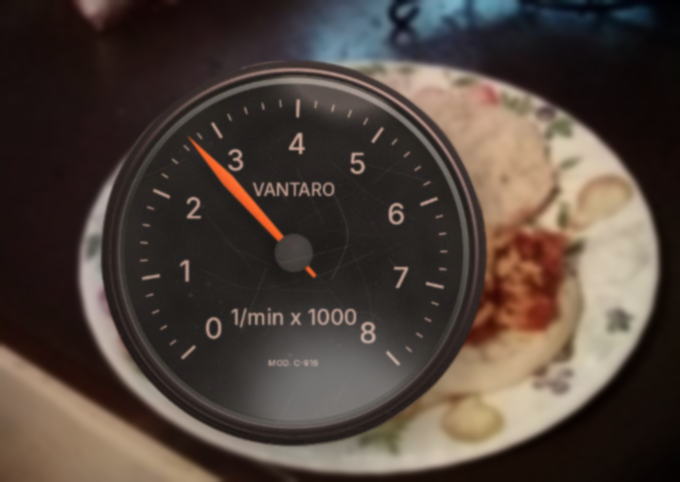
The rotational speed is 2700; rpm
